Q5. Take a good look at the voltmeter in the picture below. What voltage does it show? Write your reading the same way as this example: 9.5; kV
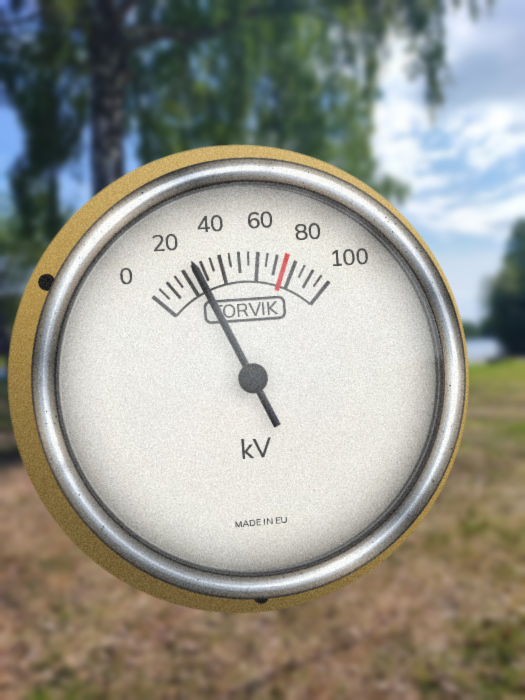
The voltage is 25; kV
